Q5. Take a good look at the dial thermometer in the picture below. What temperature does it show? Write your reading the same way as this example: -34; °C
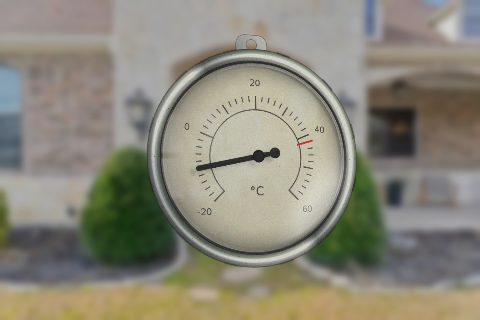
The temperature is -10; °C
